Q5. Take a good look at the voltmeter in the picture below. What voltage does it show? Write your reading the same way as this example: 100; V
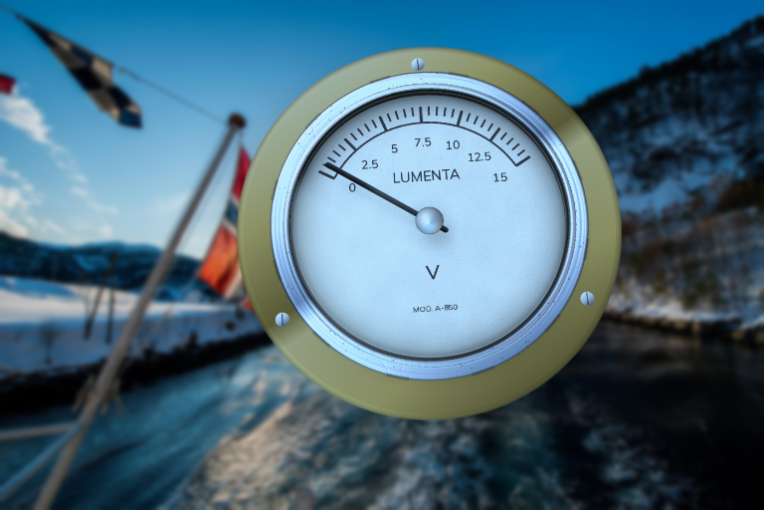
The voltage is 0.5; V
